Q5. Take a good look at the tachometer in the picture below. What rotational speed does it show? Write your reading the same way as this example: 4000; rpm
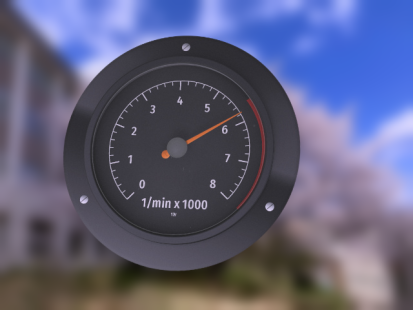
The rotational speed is 5800; rpm
